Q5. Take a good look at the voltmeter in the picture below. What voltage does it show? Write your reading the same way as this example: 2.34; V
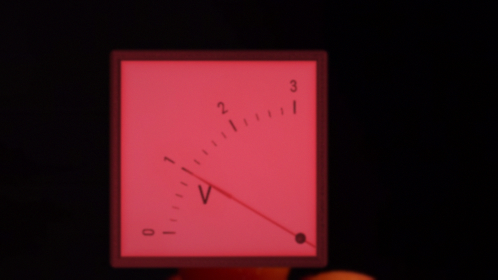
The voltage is 1; V
